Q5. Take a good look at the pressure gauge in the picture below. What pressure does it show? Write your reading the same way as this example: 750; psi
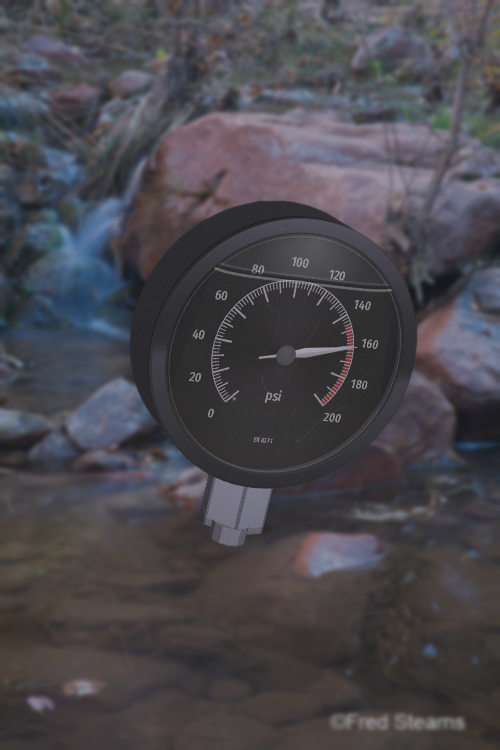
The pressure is 160; psi
